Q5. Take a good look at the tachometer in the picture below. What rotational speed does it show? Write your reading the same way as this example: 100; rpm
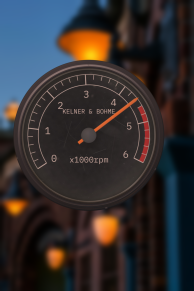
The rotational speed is 4400; rpm
